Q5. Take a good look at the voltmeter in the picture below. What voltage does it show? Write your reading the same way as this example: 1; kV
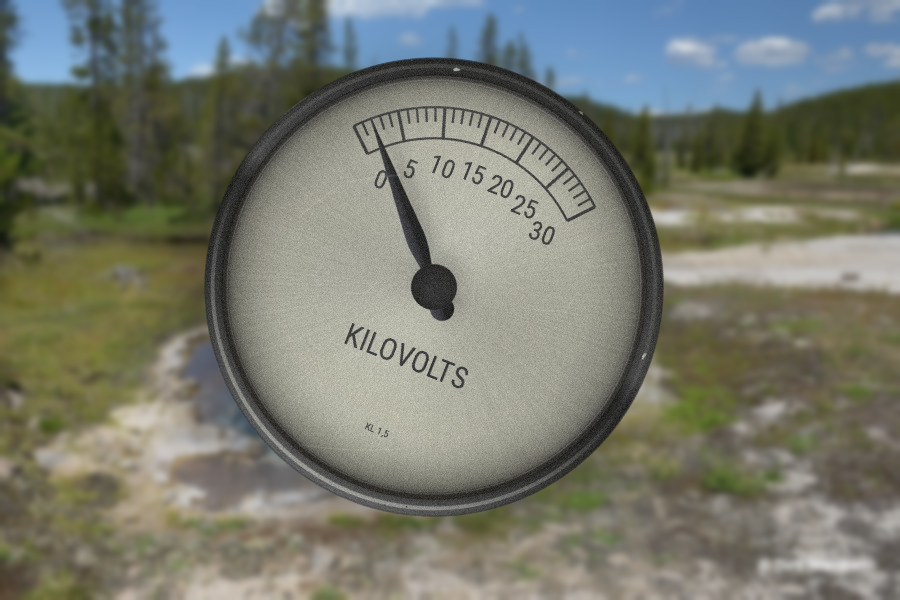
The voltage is 2; kV
